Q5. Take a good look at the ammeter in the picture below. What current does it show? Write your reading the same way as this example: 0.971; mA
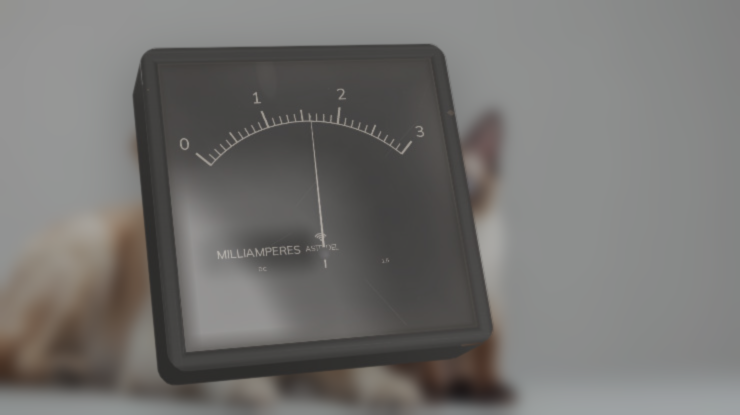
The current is 1.6; mA
